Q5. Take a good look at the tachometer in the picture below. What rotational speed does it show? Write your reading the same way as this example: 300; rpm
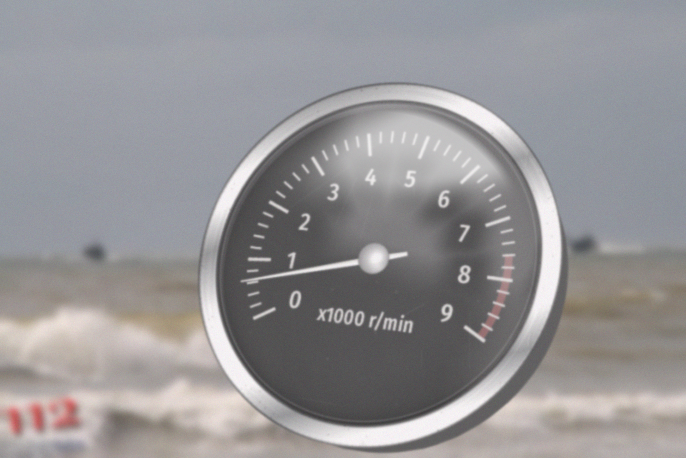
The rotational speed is 600; rpm
